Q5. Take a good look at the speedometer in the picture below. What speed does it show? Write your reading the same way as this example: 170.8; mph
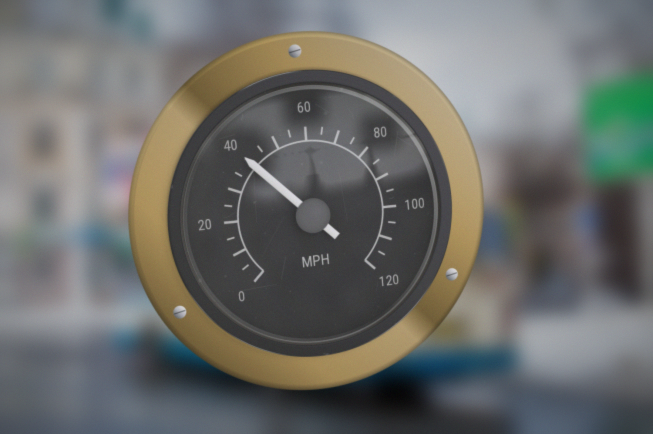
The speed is 40; mph
